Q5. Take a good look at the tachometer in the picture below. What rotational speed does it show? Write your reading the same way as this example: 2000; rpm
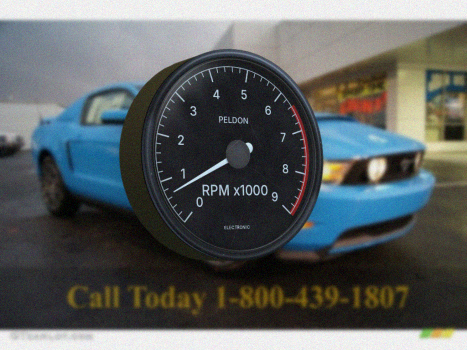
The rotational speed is 700; rpm
